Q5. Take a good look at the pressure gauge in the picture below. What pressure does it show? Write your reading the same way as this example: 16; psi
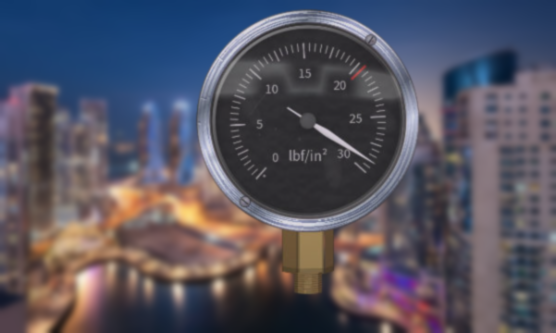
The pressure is 29; psi
